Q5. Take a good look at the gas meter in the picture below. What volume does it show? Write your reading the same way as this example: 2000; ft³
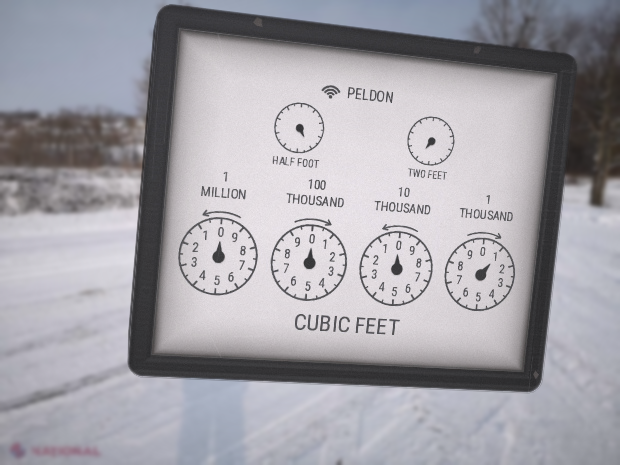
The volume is 100; ft³
